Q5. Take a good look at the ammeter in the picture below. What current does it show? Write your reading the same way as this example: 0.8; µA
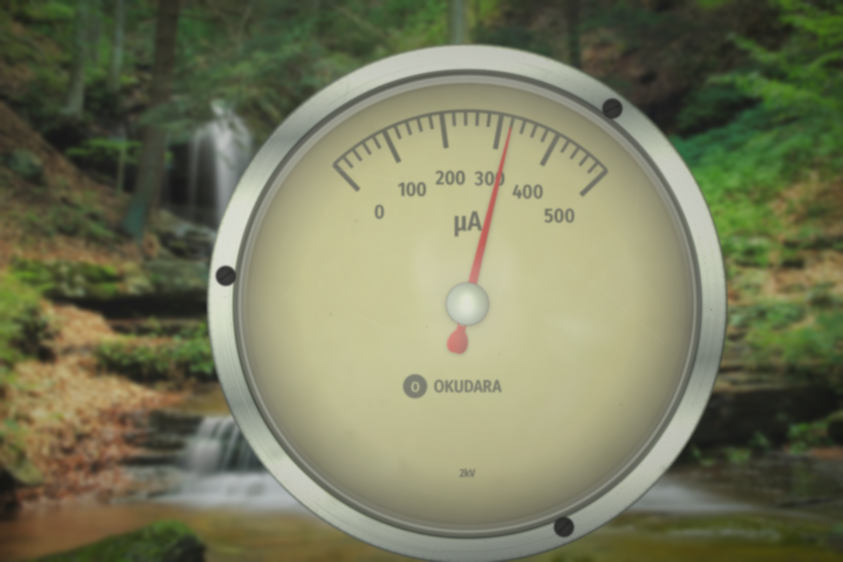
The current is 320; µA
